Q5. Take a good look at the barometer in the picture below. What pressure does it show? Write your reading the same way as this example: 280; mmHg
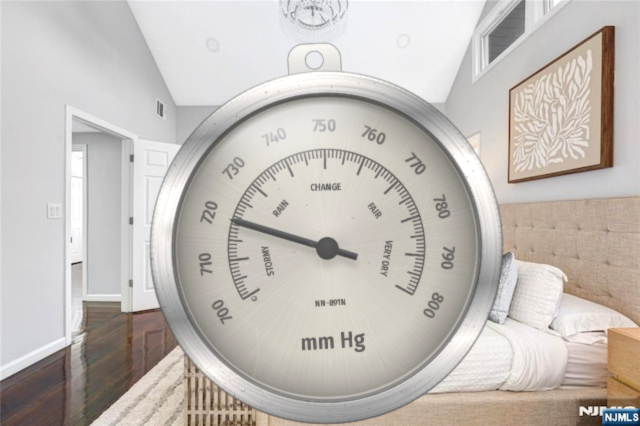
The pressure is 720; mmHg
